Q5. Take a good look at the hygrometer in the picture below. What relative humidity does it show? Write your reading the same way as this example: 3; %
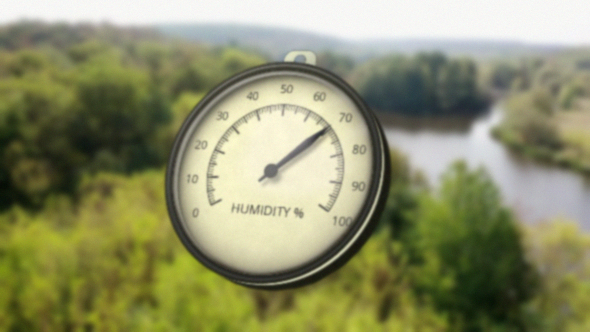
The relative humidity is 70; %
